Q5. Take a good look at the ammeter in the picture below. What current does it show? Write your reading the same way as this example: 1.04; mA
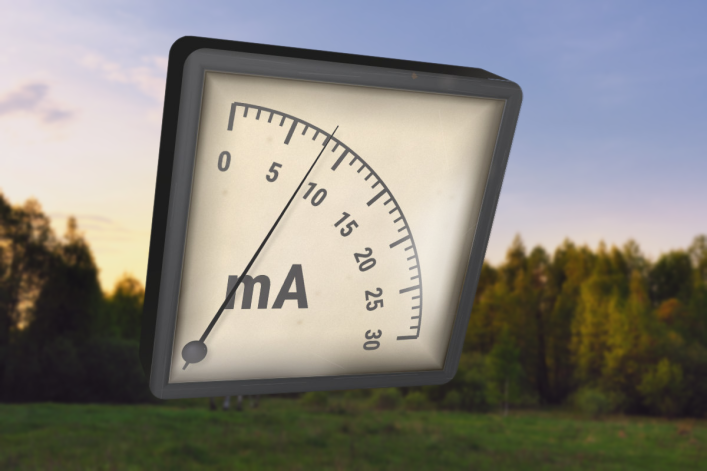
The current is 8; mA
